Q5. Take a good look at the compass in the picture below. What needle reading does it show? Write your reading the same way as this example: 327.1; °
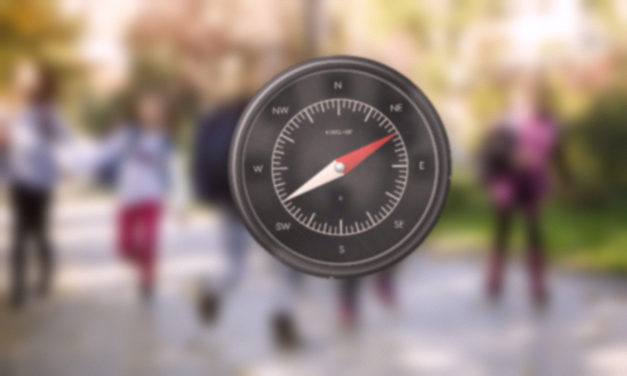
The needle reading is 60; °
